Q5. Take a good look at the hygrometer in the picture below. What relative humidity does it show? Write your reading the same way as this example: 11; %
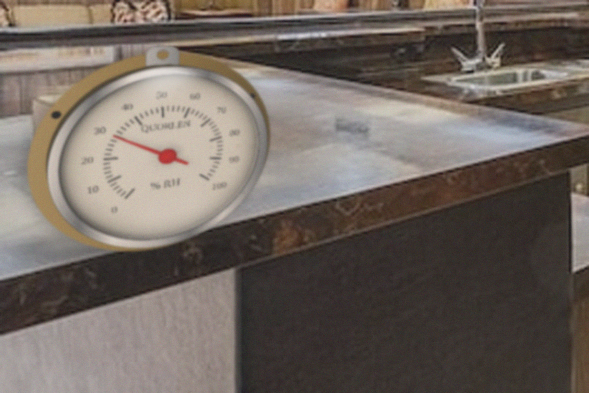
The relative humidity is 30; %
